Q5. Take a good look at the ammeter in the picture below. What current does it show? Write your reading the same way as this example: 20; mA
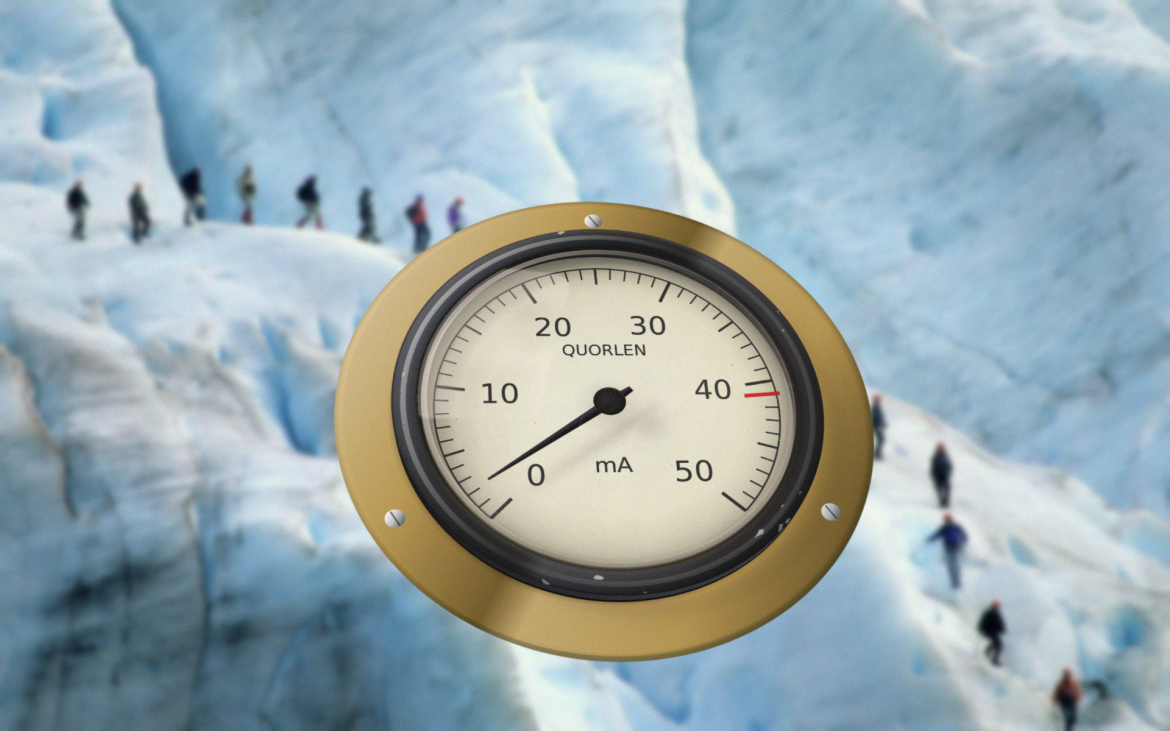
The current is 2; mA
